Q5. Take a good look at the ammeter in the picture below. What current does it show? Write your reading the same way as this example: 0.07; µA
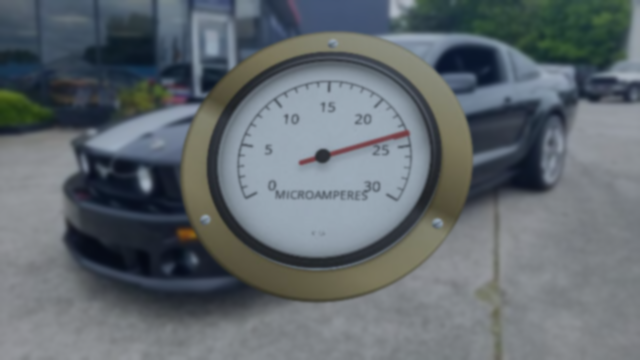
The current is 24; µA
